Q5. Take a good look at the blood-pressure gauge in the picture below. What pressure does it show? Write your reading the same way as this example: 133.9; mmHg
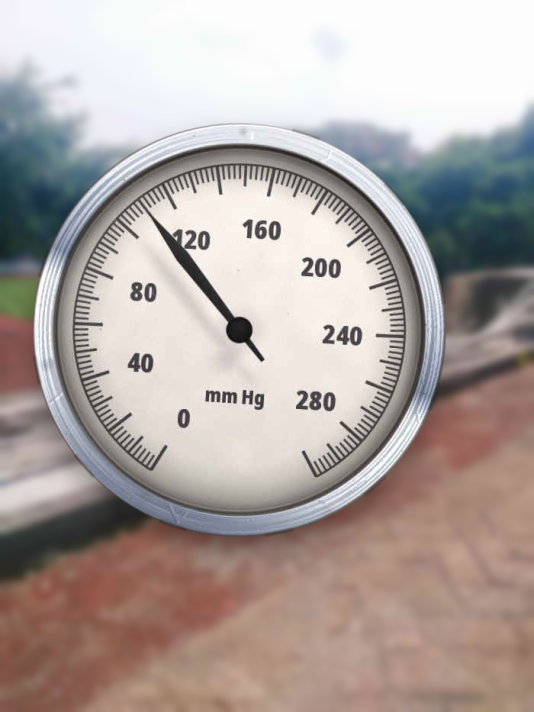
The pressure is 110; mmHg
